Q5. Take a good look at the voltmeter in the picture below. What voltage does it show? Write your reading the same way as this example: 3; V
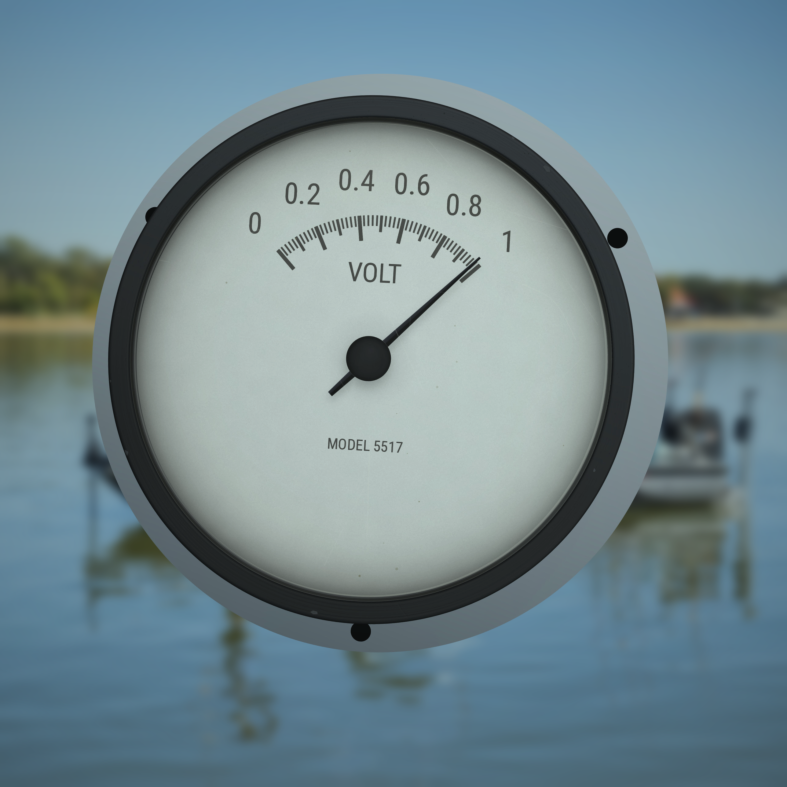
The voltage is 0.98; V
